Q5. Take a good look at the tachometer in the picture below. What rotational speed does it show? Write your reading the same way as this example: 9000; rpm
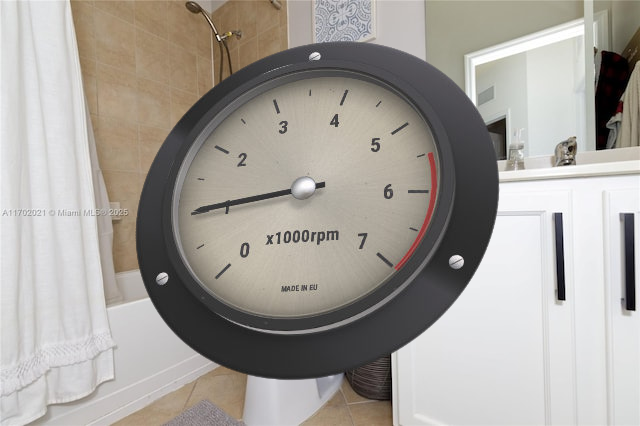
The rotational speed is 1000; rpm
